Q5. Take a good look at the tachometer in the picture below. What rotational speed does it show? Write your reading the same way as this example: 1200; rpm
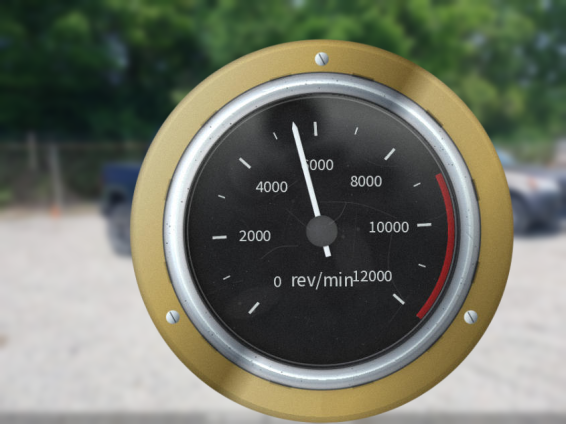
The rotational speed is 5500; rpm
